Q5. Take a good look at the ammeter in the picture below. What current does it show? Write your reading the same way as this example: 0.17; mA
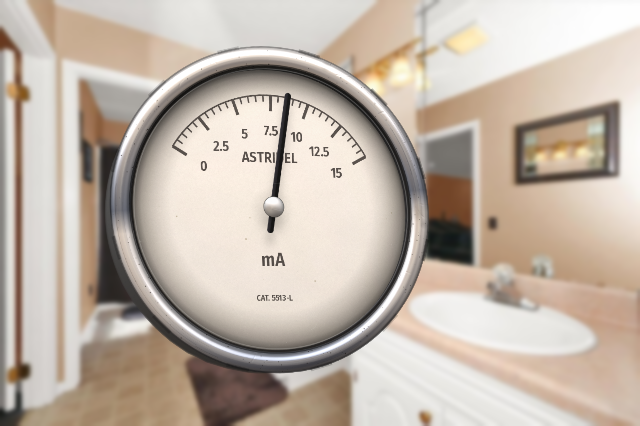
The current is 8.5; mA
